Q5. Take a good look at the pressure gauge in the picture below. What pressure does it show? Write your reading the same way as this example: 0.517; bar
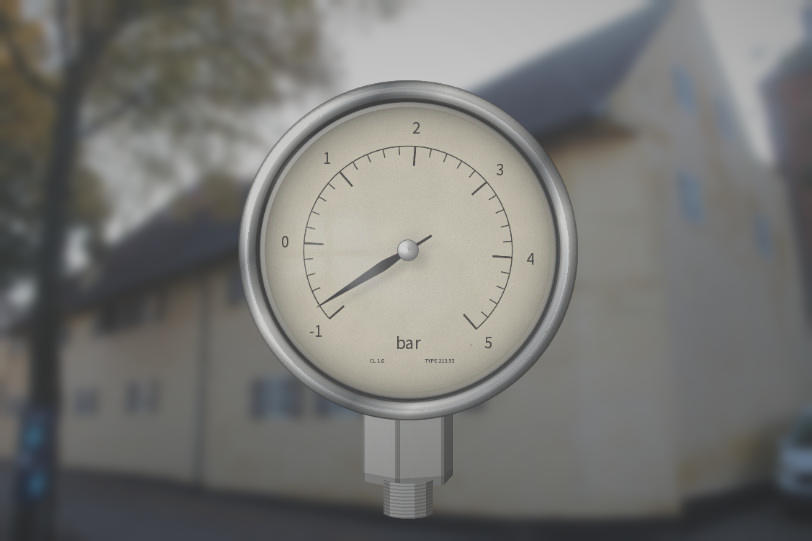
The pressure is -0.8; bar
